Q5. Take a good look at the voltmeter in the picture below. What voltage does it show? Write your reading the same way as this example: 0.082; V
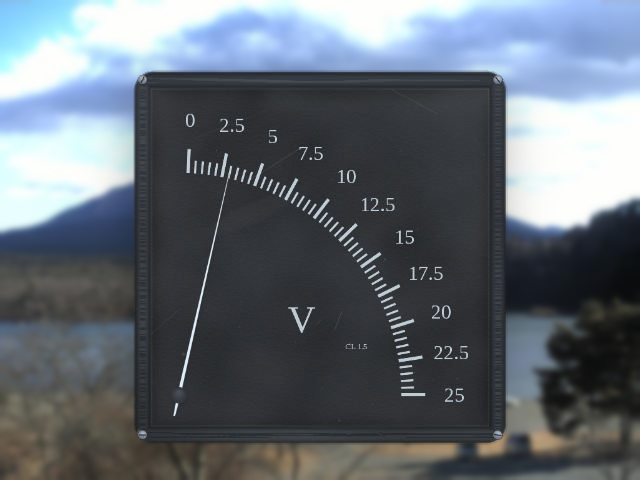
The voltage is 3; V
